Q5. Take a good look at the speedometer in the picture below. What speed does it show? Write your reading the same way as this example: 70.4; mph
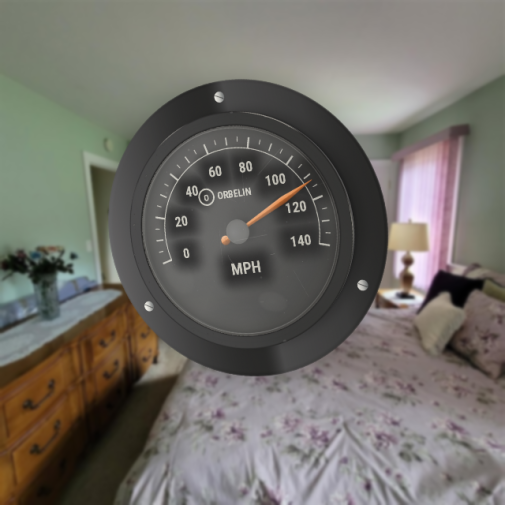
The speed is 112.5; mph
